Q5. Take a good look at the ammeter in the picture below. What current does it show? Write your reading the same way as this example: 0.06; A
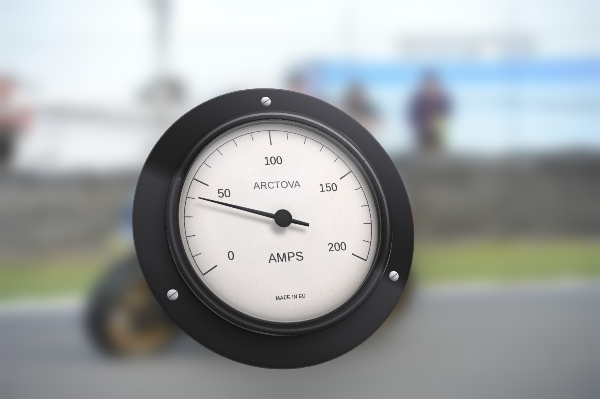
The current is 40; A
